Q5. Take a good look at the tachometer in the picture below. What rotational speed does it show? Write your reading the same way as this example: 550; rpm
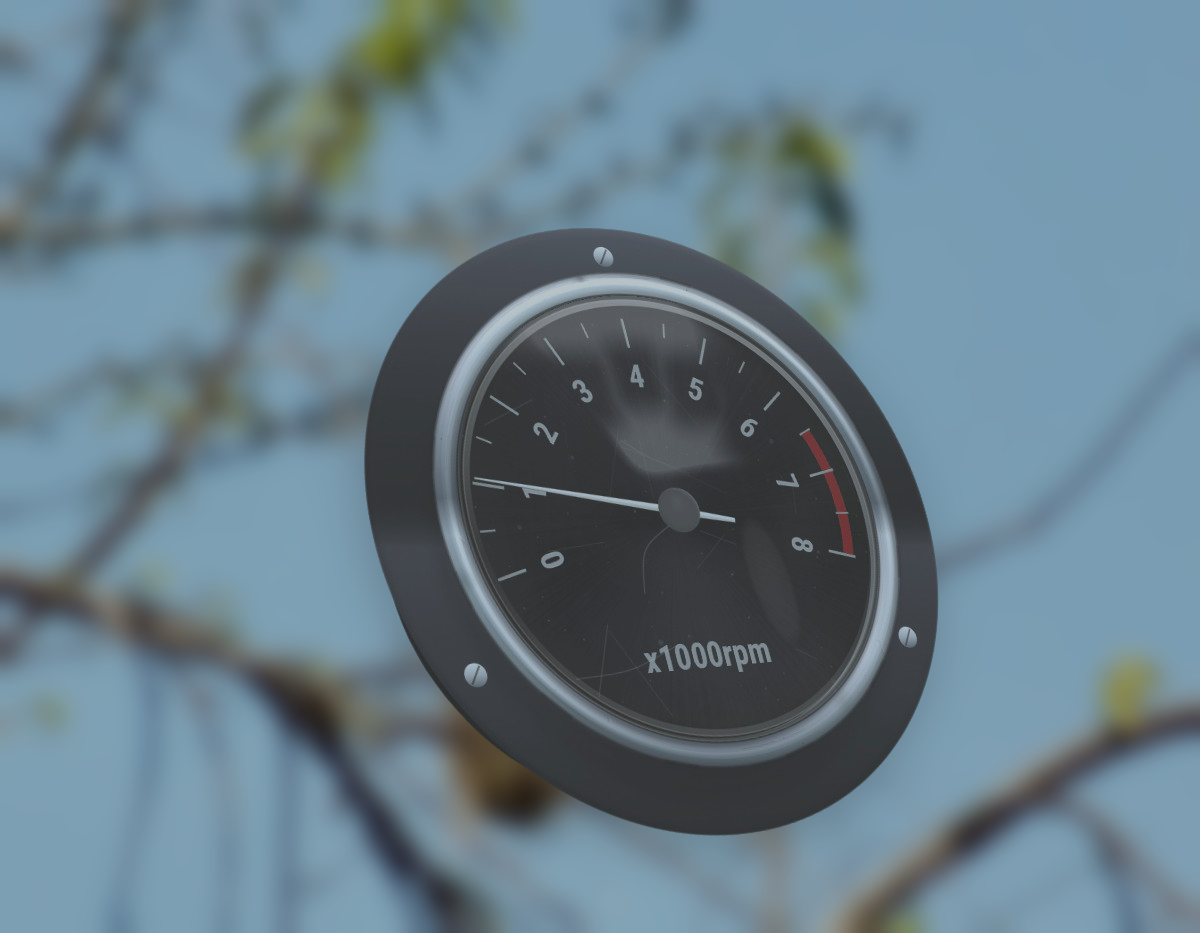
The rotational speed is 1000; rpm
